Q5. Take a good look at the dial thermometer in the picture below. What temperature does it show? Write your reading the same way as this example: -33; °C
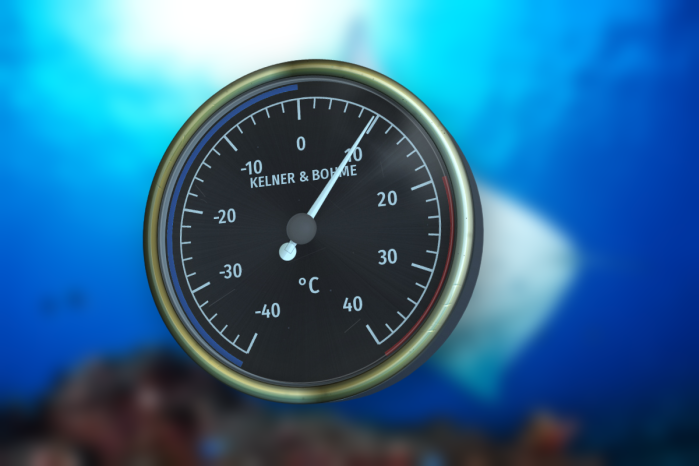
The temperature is 10; °C
